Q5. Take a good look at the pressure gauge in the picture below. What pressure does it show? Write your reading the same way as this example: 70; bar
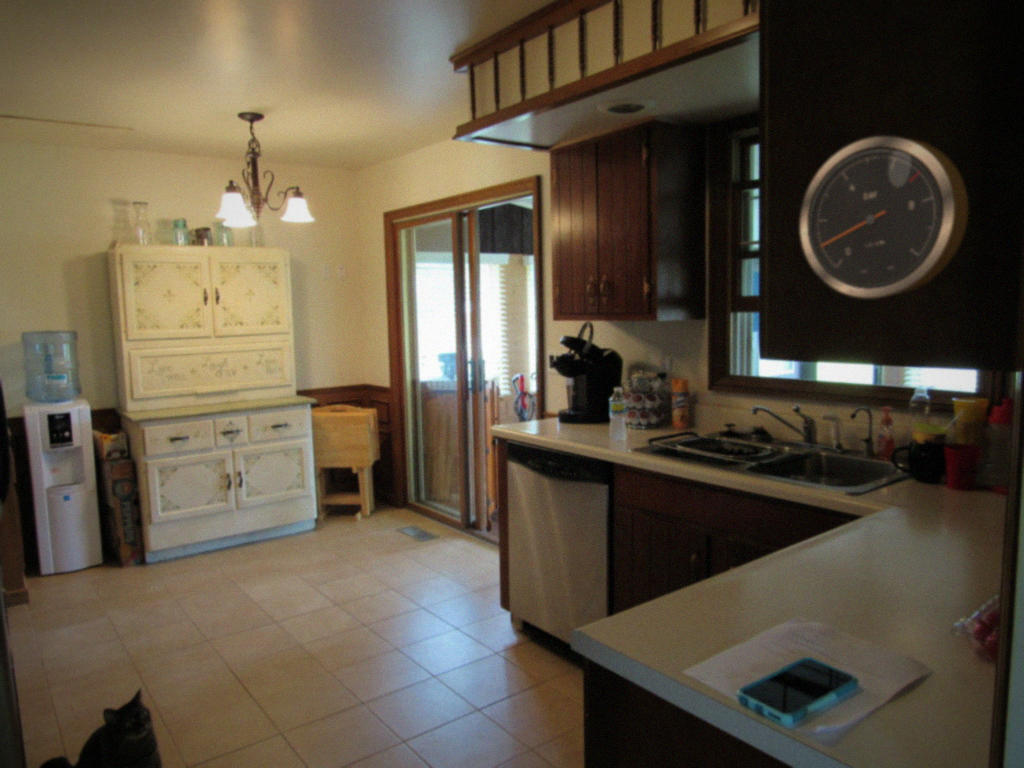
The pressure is 1; bar
